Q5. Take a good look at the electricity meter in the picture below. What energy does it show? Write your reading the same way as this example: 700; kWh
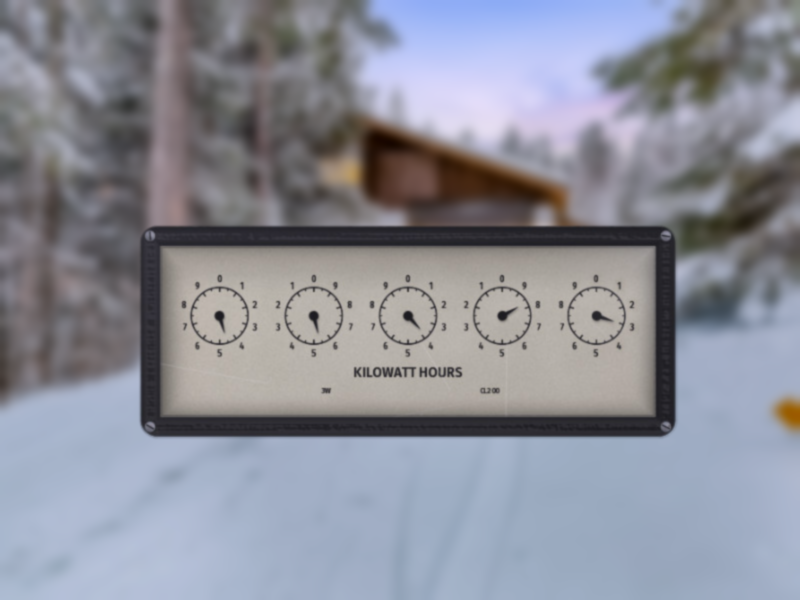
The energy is 45383; kWh
